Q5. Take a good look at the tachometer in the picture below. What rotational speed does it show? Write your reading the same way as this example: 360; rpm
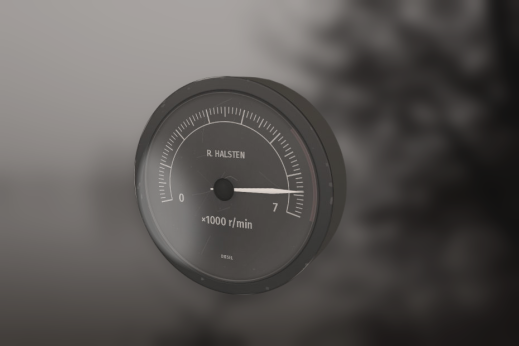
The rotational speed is 6400; rpm
